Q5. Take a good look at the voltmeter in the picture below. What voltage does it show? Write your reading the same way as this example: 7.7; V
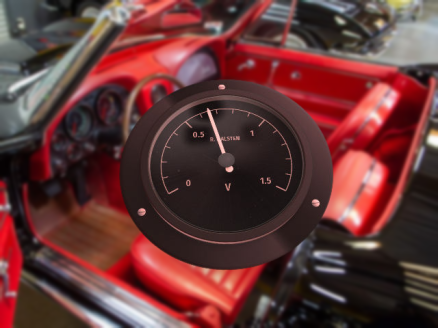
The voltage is 0.65; V
